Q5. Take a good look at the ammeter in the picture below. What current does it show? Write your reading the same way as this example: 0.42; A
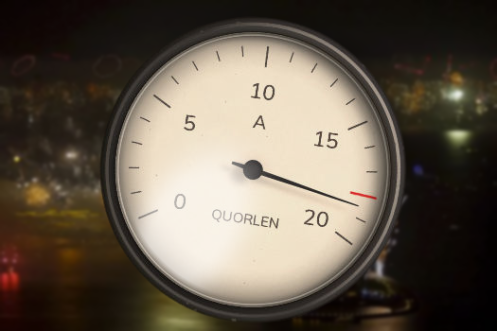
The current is 18.5; A
